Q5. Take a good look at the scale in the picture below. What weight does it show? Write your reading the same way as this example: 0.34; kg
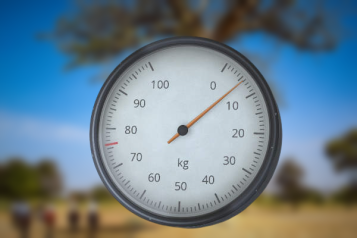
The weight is 6; kg
